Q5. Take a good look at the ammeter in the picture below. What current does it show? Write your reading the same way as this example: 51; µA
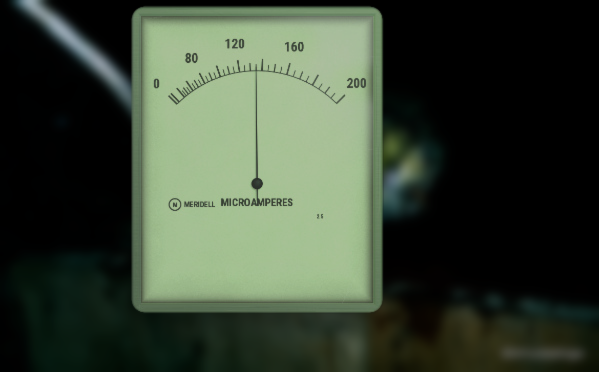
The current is 135; µA
